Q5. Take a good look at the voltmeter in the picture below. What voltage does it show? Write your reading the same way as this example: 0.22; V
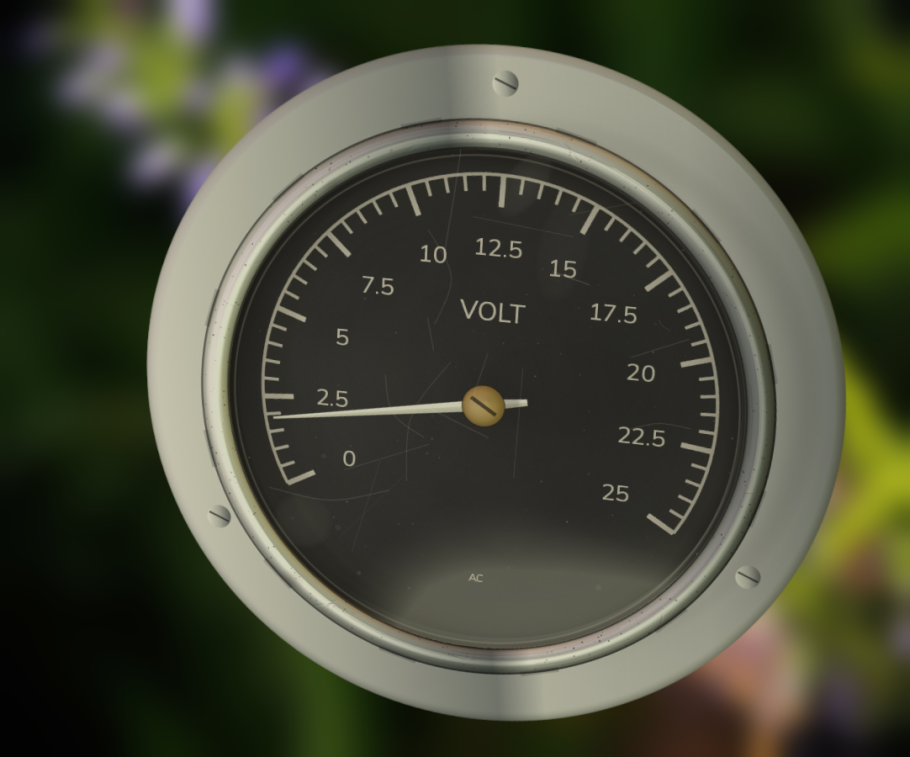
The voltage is 2; V
